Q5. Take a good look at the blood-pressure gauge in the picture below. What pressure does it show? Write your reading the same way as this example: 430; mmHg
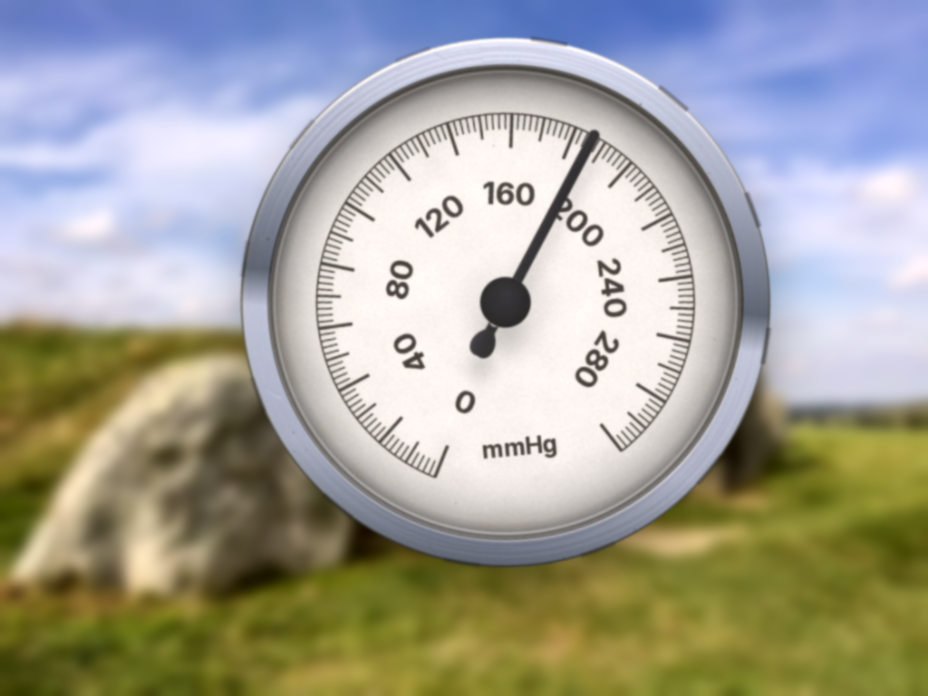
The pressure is 186; mmHg
